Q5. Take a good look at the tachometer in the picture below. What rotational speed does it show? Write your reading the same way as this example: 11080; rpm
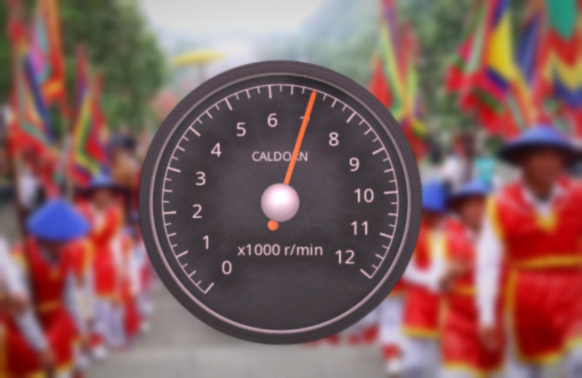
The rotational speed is 7000; rpm
